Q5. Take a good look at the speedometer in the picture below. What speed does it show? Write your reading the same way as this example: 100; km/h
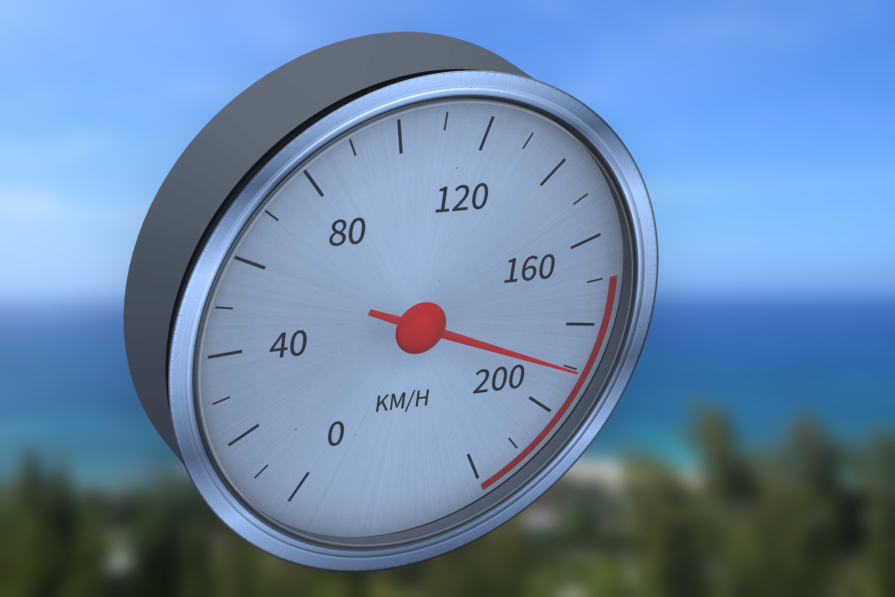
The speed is 190; km/h
